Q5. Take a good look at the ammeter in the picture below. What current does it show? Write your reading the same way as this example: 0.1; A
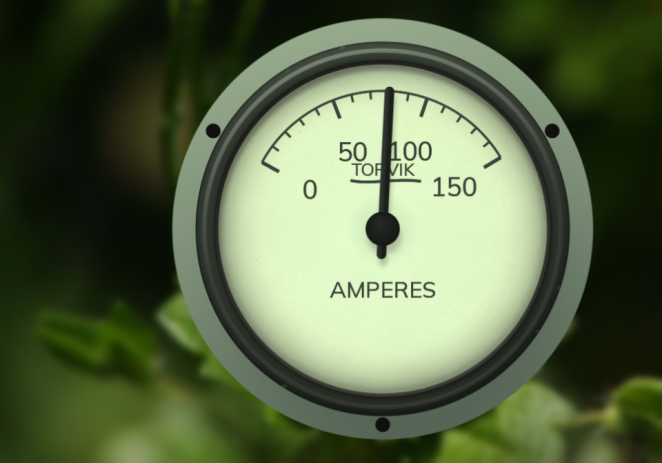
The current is 80; A
